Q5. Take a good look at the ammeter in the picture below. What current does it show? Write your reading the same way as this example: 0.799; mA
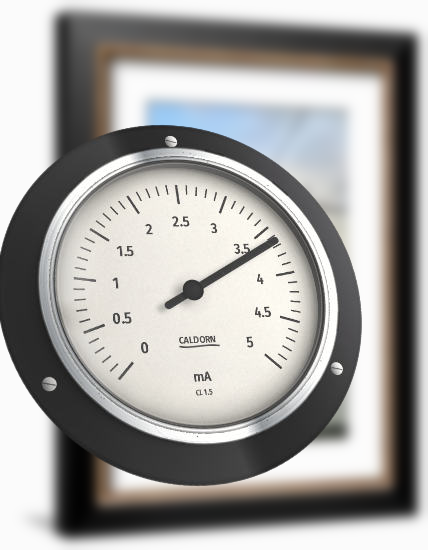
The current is 3.65; mA
